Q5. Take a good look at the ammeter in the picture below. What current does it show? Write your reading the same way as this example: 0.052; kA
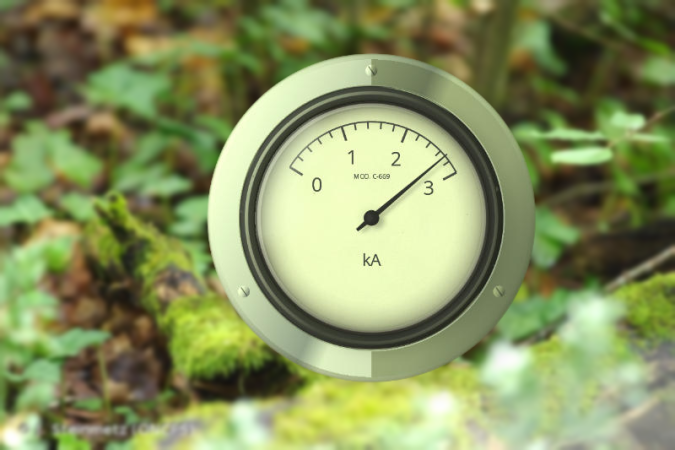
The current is 2.7; kA
